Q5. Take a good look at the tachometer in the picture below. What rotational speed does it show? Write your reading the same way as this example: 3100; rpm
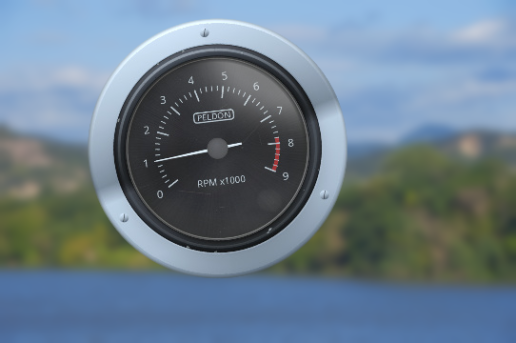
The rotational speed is 1000; rpm
